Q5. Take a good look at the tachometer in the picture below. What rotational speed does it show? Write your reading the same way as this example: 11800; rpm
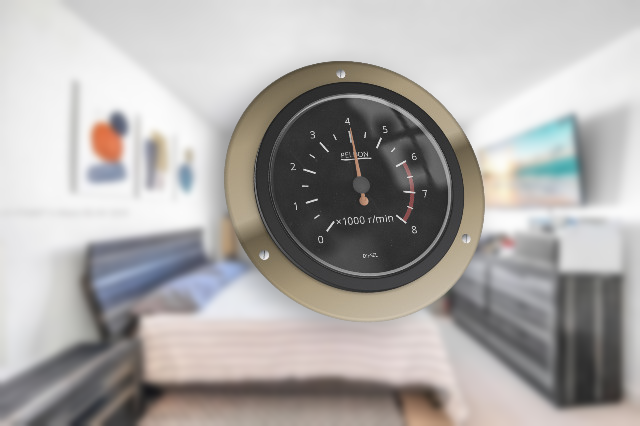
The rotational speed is 4000; rpm
